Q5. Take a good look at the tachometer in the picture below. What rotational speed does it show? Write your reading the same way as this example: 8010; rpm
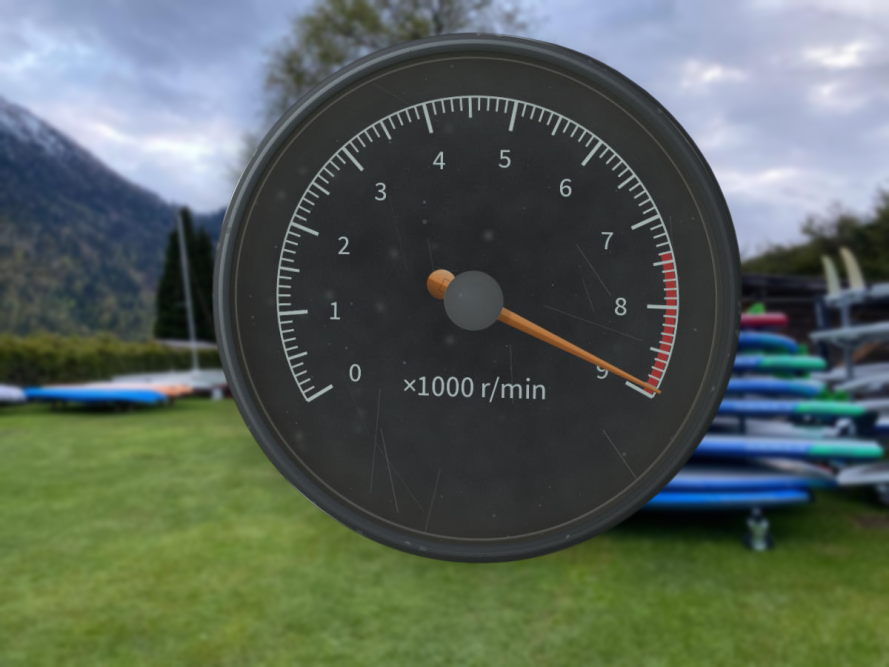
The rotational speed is 8900; rpm
